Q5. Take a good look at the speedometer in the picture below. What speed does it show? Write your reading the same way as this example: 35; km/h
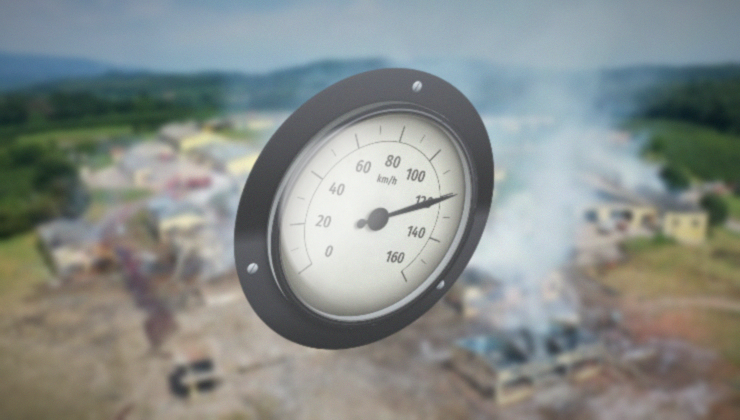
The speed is 120; km/h
